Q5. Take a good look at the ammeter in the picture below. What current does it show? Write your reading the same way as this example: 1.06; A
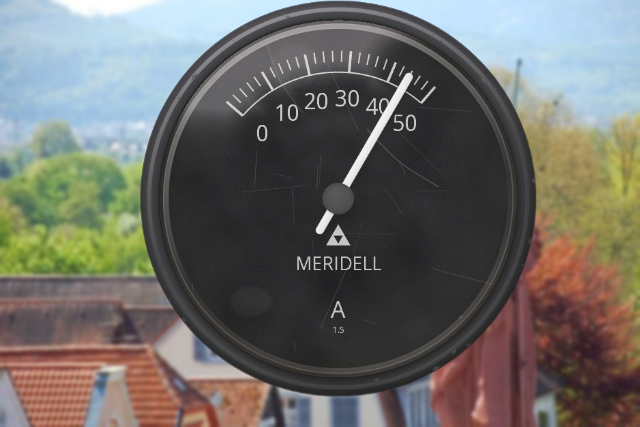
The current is 44; A
